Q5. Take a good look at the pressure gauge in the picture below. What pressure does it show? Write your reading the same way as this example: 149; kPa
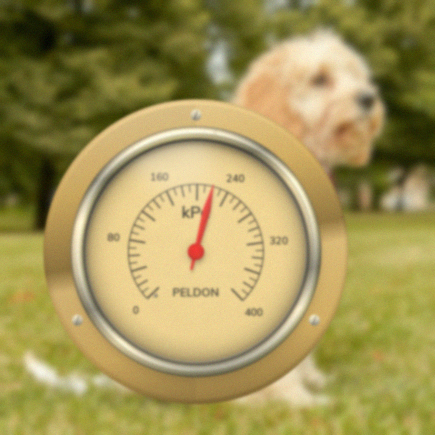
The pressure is 220; kPa
